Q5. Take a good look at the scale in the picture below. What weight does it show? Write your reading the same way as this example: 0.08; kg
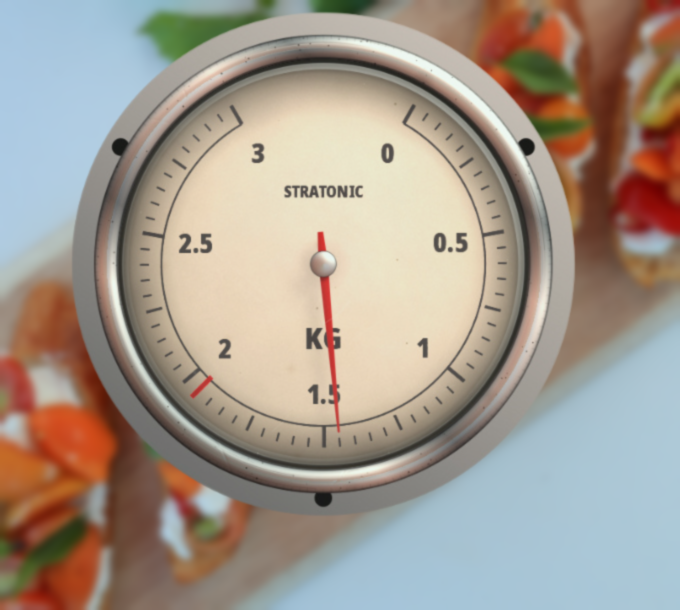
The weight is 1.45; kg
